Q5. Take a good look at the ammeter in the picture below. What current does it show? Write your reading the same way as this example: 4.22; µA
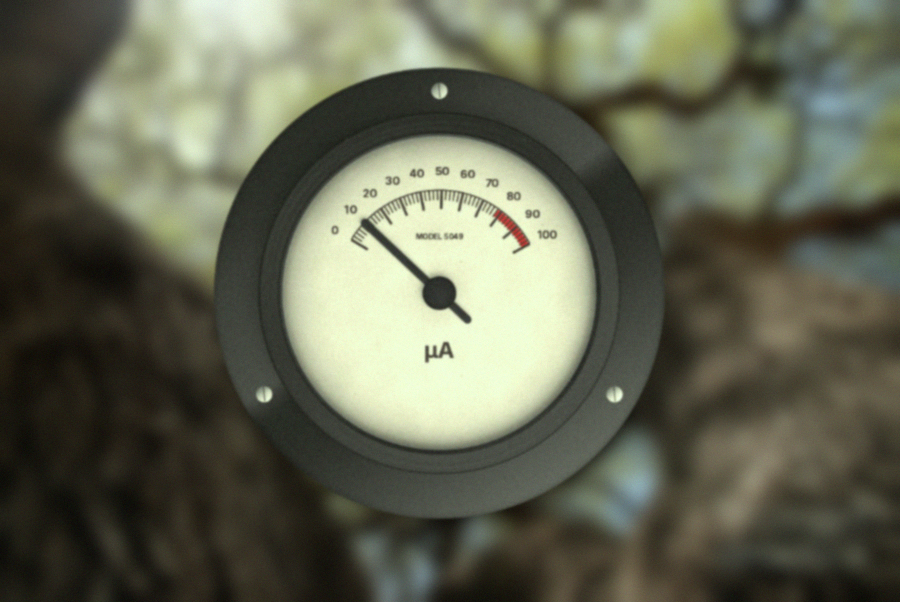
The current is 10; µA
